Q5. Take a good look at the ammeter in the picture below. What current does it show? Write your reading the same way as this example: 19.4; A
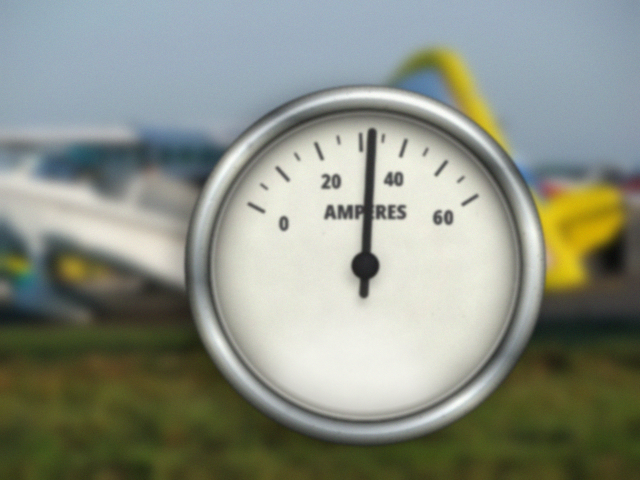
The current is 32.5; A
